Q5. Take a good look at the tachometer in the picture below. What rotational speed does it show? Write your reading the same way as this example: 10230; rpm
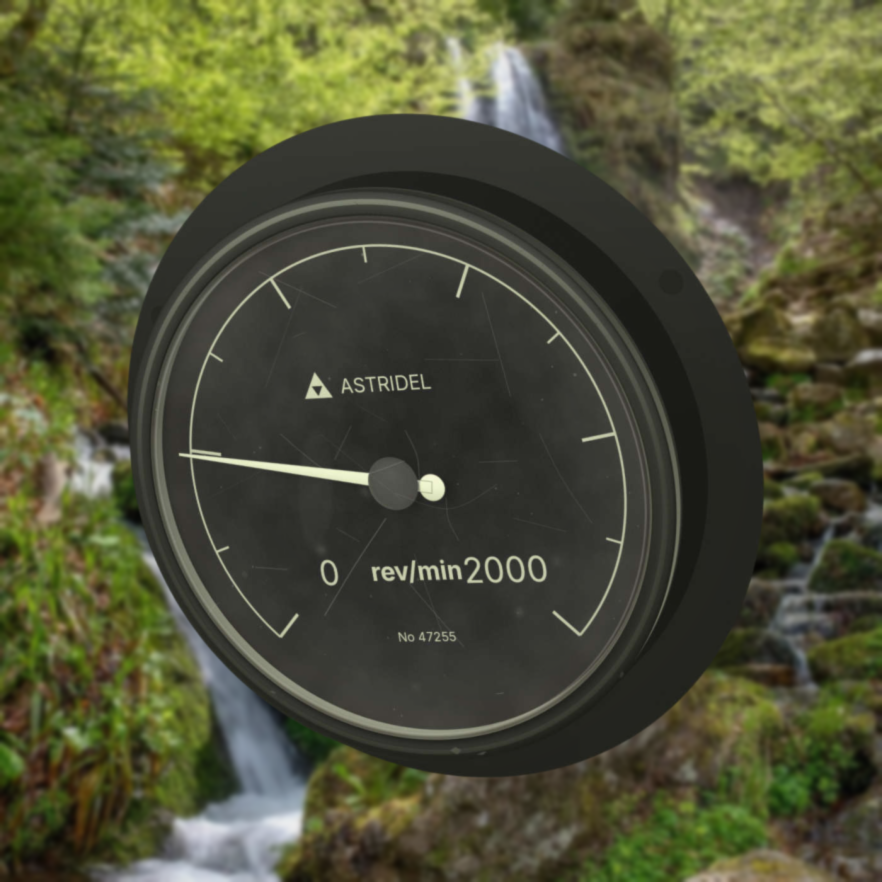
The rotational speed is 400; rpm
